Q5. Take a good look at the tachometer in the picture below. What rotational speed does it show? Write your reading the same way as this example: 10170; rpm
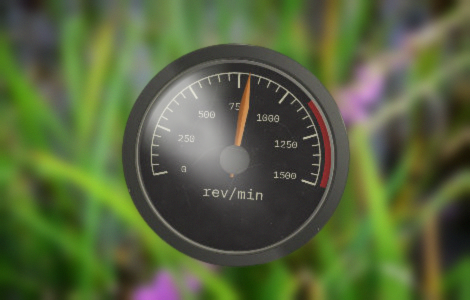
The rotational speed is 800; rpm
